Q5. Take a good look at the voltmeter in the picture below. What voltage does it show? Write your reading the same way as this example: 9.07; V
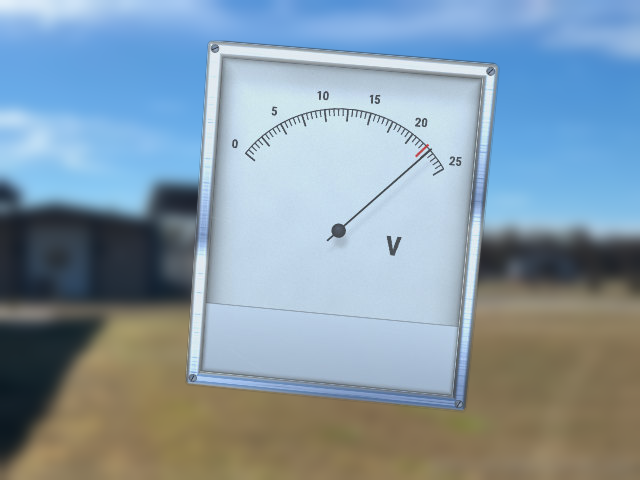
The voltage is 22.5; V
